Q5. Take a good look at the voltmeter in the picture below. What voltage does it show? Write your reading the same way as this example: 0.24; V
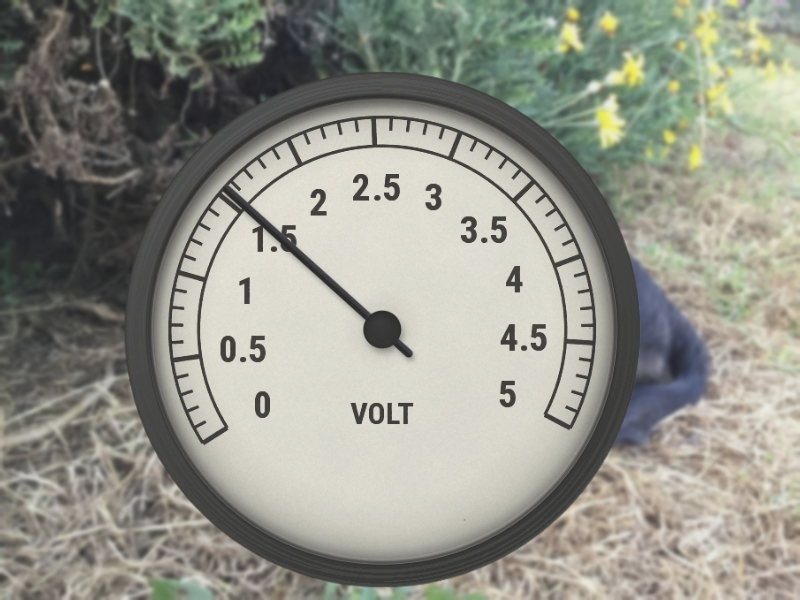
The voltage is 1.55; V
